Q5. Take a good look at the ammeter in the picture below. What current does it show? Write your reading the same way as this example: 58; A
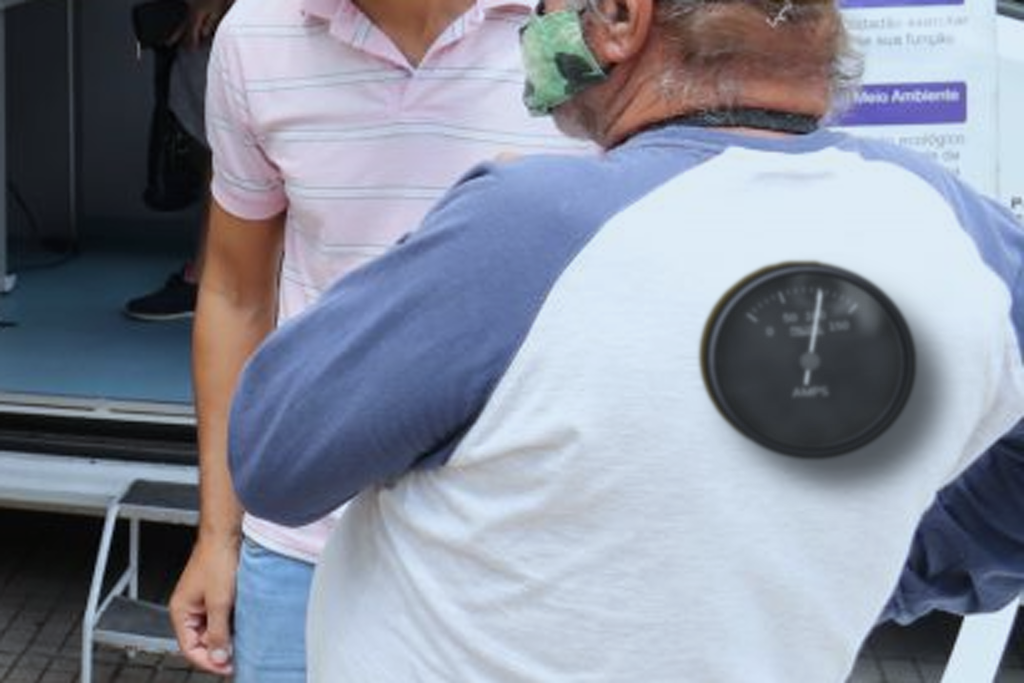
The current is 100; A
